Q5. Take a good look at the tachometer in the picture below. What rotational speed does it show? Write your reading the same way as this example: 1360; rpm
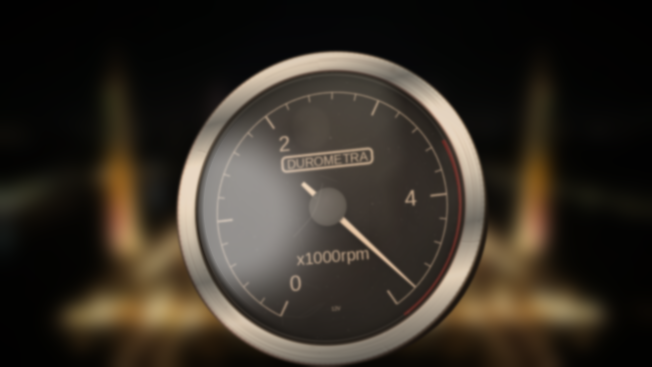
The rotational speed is 4800; rpm
